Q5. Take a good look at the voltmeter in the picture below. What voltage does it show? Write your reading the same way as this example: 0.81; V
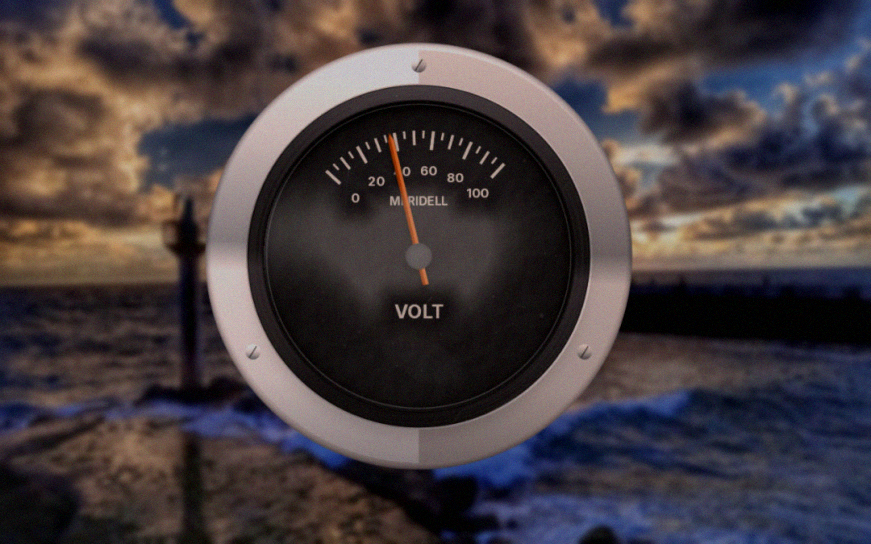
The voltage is 37.5; V
